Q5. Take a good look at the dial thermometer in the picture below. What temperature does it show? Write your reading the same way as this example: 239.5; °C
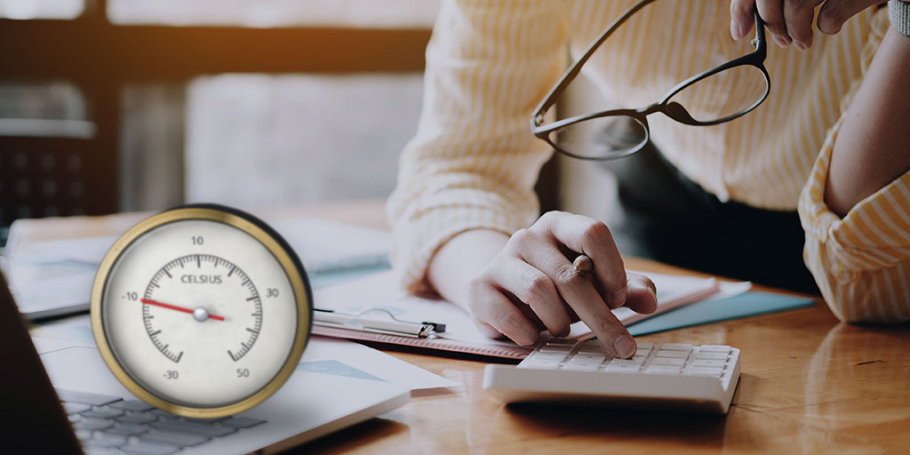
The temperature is -10; °C
